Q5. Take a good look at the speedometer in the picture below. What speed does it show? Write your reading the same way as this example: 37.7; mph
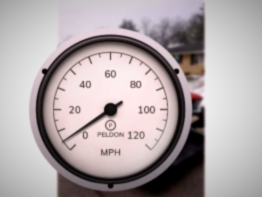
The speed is 5; mph
